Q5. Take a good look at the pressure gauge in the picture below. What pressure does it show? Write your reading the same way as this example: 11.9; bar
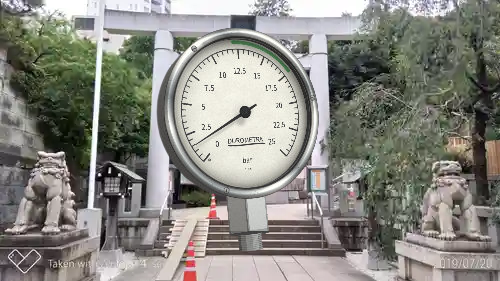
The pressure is 1.5; bar
